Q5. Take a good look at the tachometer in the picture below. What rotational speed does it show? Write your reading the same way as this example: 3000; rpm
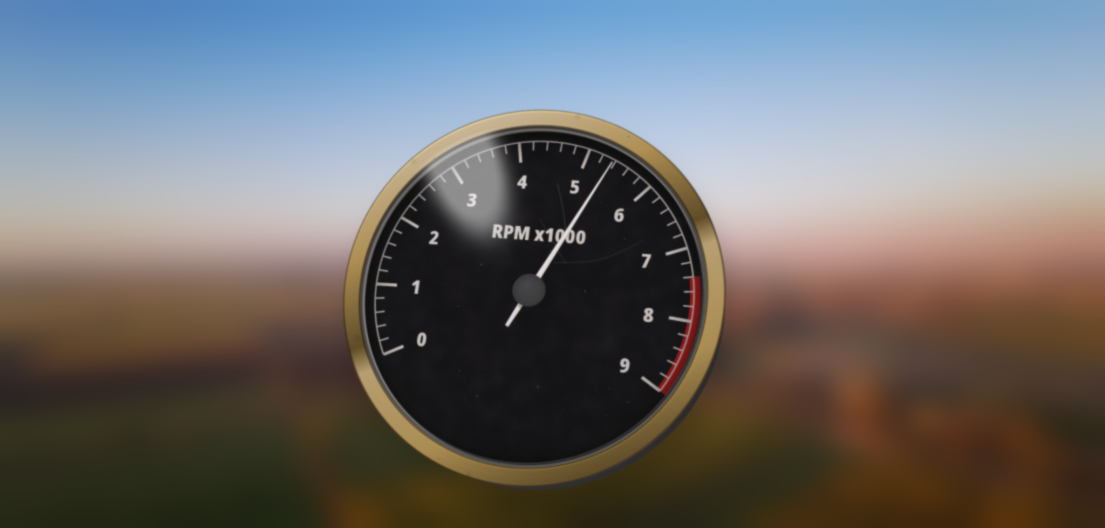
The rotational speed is 5400; rpm
